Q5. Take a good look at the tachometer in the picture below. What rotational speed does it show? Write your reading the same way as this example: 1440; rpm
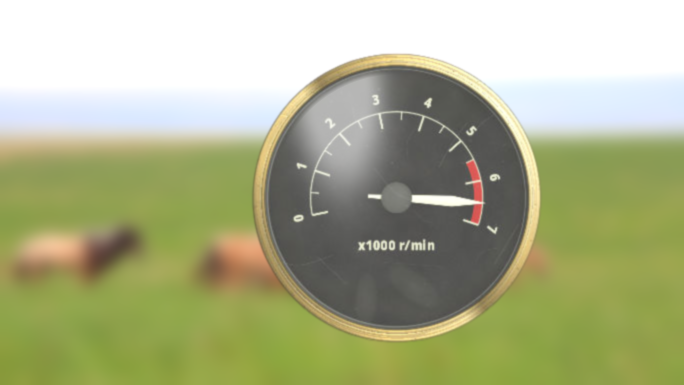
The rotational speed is 6500; rpm
